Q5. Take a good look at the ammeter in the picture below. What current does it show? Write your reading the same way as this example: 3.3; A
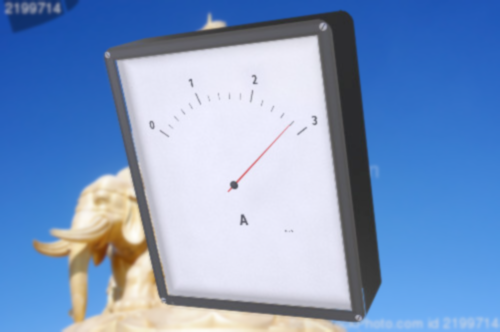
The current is 2.8; A
